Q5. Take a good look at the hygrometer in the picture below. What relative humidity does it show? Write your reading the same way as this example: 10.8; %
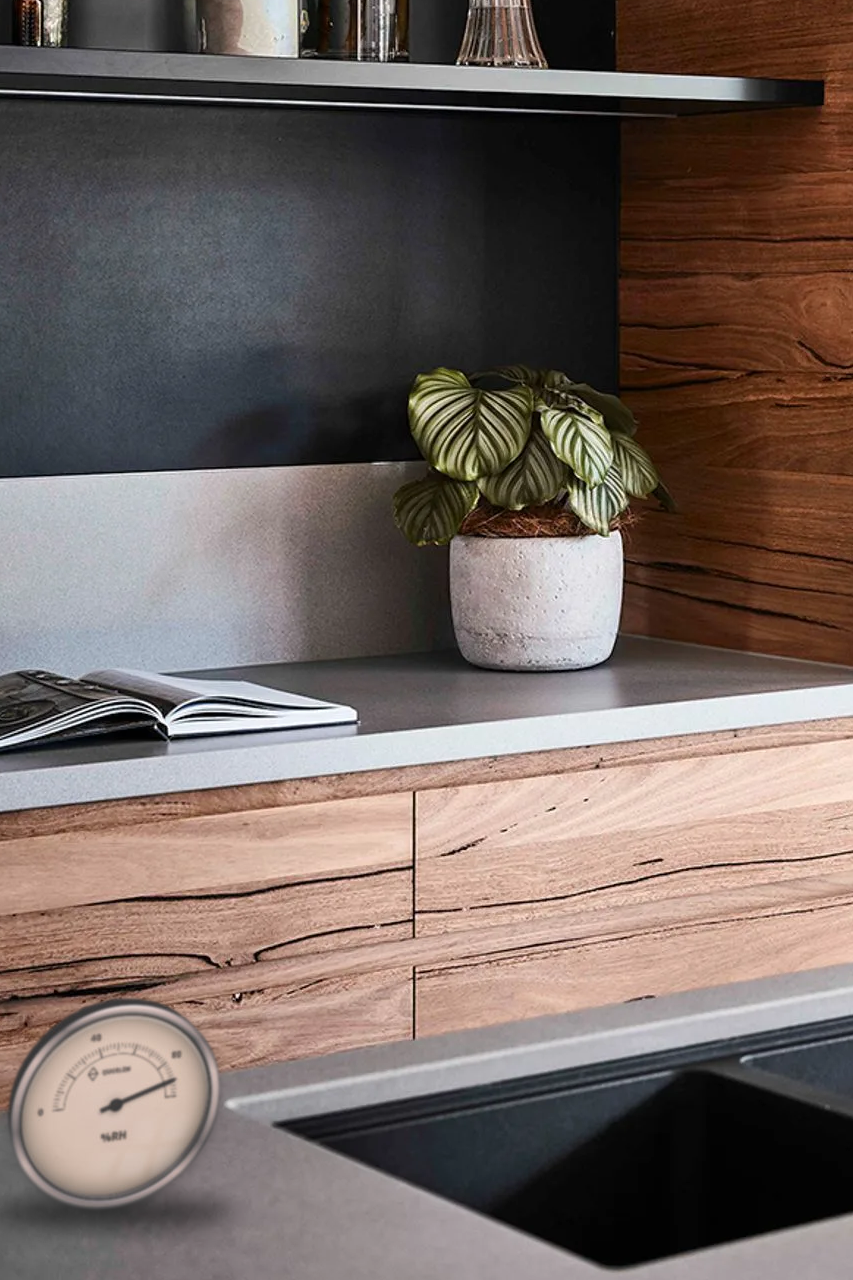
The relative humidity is 90; %
